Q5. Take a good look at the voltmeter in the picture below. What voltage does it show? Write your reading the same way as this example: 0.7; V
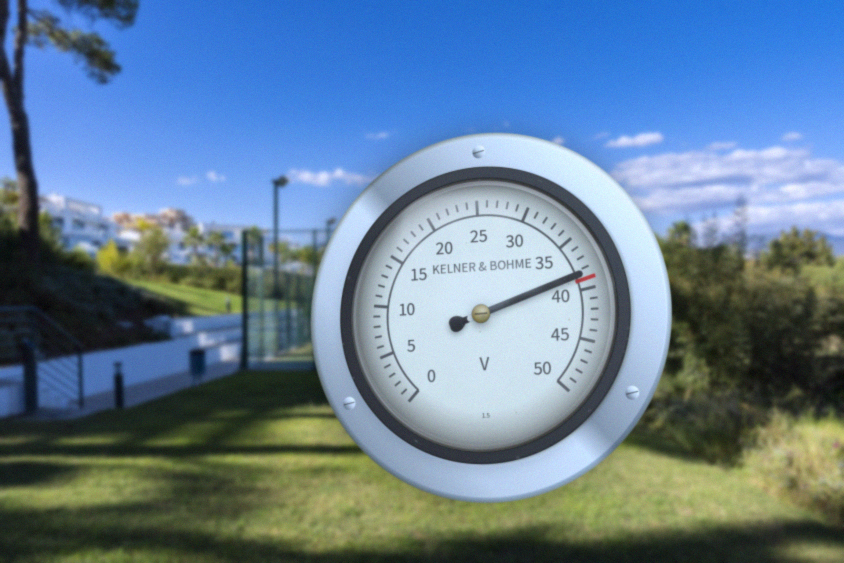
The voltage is 38.5; V
